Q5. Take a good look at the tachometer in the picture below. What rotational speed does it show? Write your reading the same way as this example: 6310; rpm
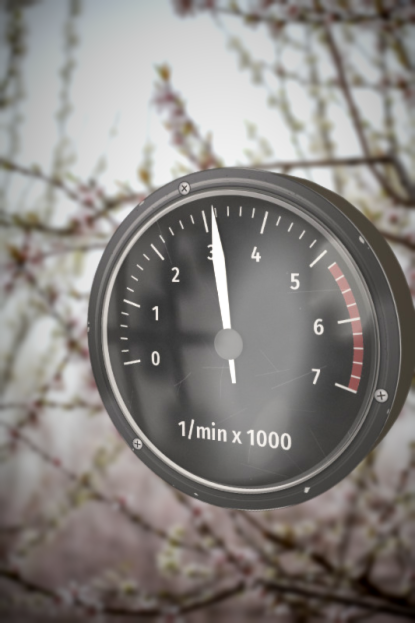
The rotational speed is 3200; rpm
